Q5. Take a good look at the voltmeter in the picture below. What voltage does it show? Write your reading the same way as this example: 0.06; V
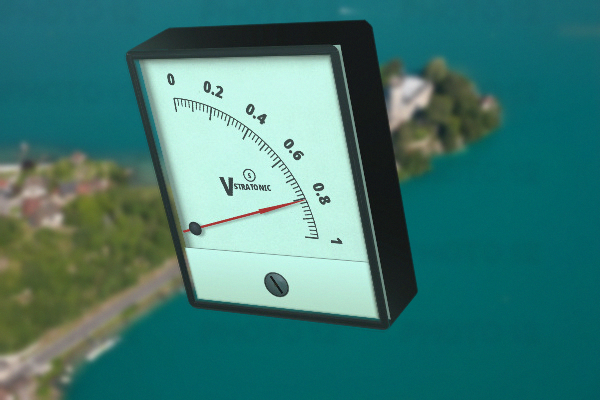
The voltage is 0.8; V
